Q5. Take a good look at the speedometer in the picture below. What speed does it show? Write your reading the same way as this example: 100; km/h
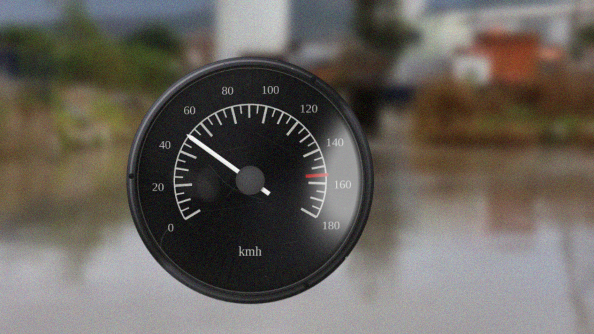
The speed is 50; km/h
